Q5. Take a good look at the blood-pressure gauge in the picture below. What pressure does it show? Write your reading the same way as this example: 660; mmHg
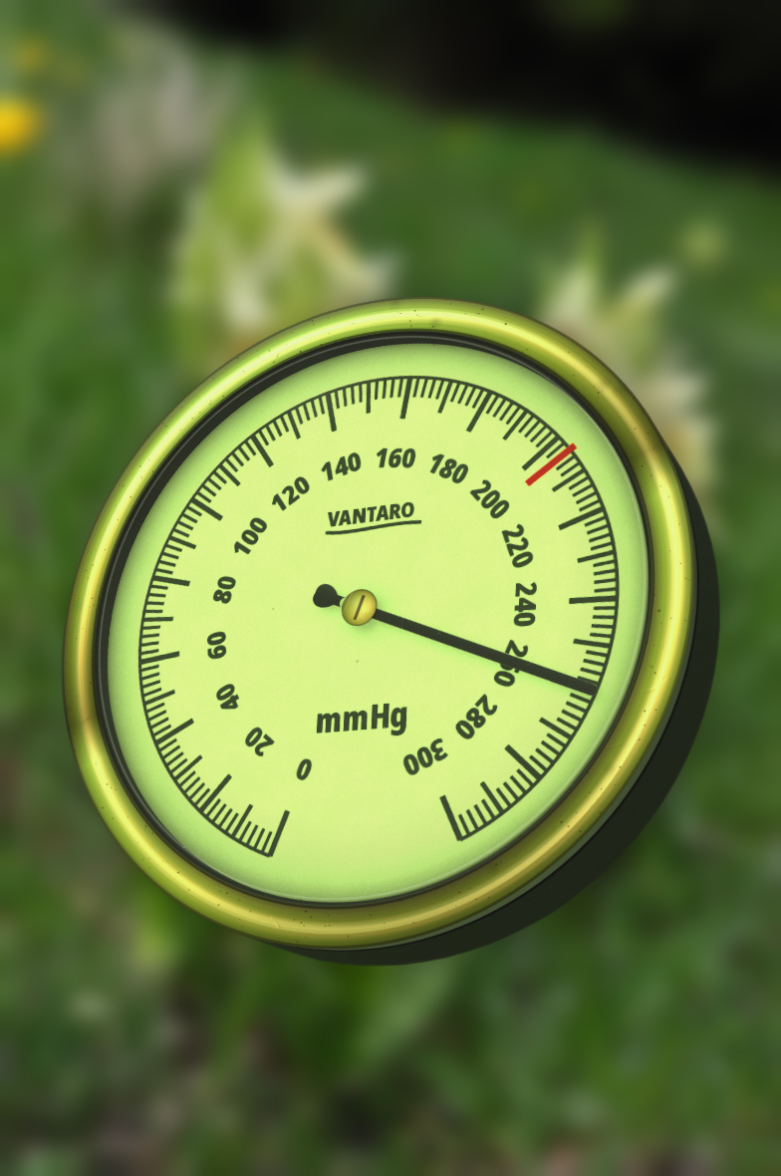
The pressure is 260; mmHg
